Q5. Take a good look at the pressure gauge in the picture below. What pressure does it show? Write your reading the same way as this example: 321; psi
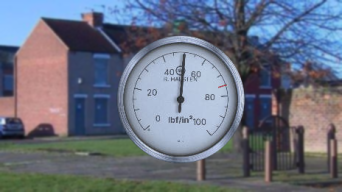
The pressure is 50; psi
